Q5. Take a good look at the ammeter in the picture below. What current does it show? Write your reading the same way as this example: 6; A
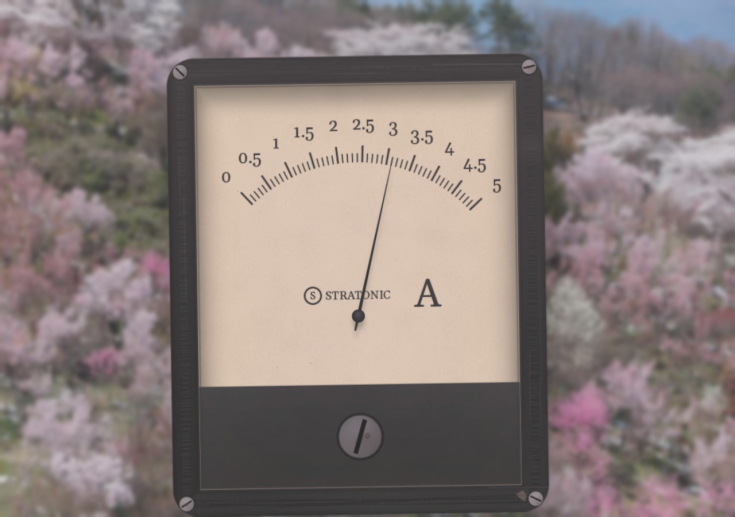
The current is 3.1; A
